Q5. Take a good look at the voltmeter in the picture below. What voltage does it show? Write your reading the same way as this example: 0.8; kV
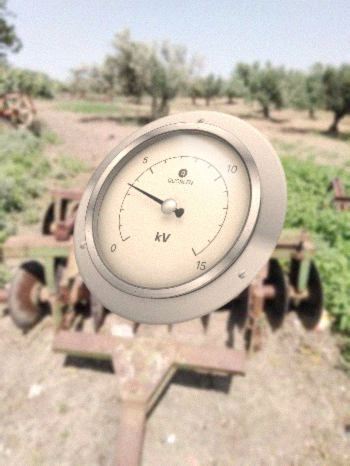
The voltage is 3.5; kV
